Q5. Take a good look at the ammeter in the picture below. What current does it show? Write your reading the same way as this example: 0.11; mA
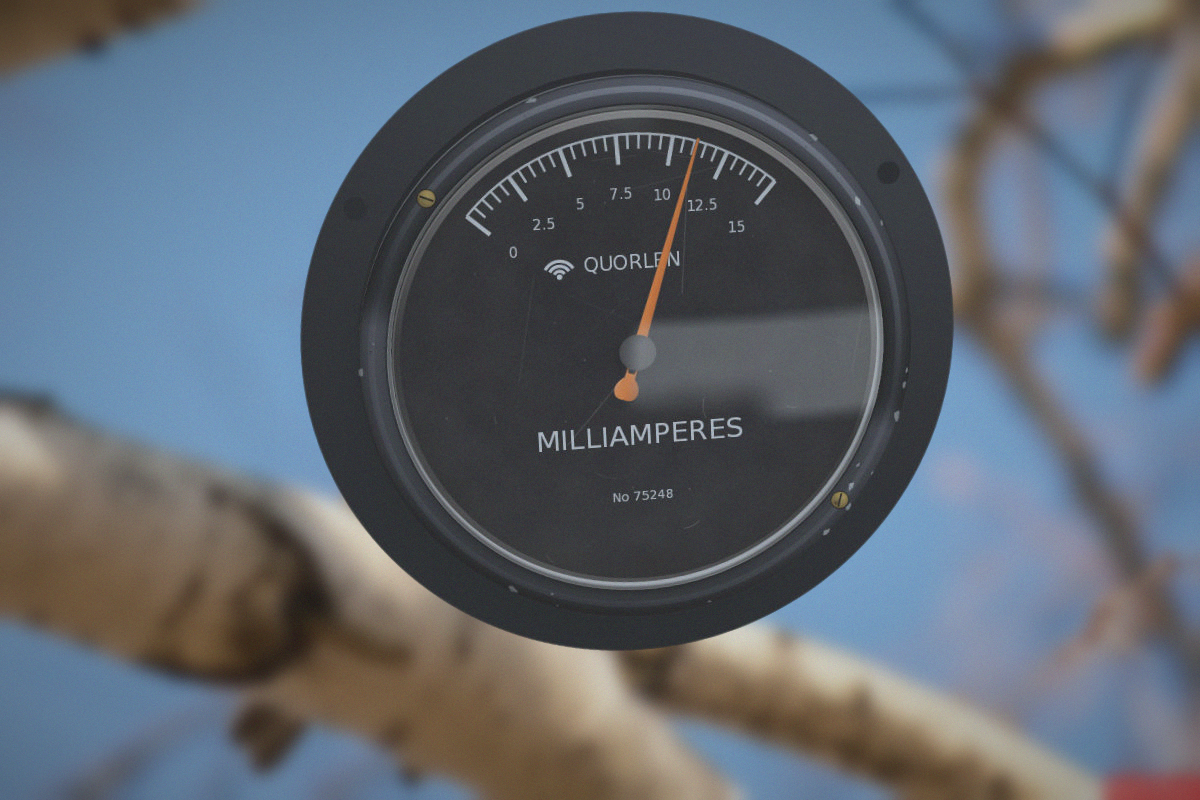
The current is 11; mA
